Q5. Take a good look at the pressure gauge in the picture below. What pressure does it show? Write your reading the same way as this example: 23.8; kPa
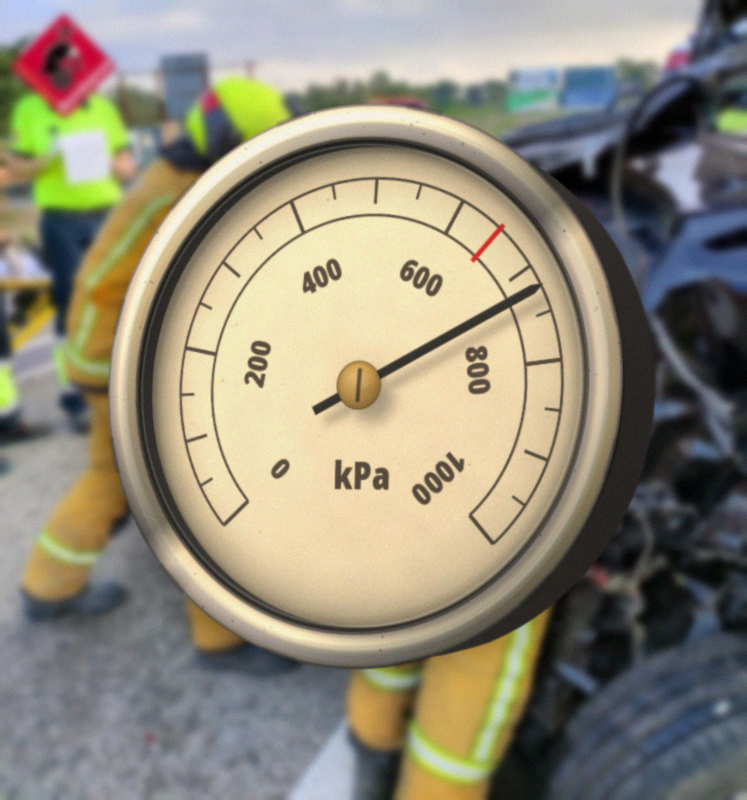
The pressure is 725; kPa
